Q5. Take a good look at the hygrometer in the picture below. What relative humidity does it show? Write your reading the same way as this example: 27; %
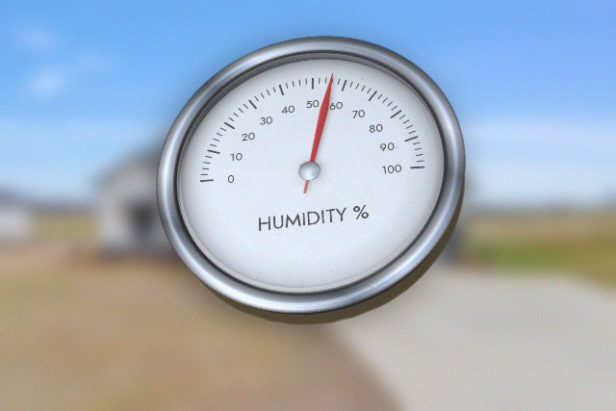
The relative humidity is 56; %
